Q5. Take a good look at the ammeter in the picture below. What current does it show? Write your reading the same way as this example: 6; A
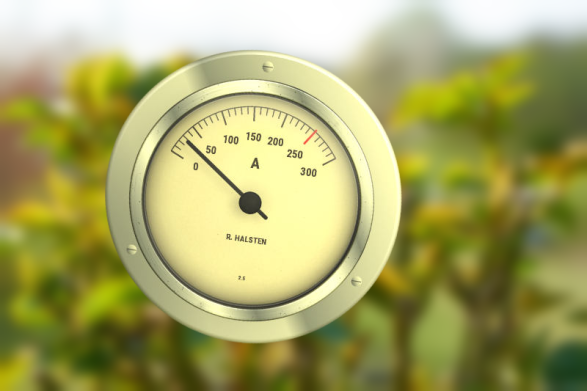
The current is 30; A
